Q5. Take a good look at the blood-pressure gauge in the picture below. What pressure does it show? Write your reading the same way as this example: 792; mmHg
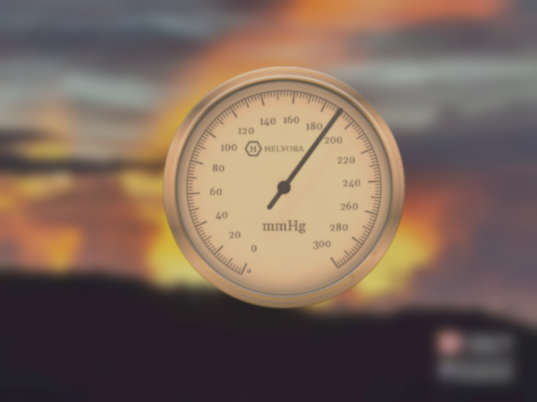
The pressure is 190; mmHg
